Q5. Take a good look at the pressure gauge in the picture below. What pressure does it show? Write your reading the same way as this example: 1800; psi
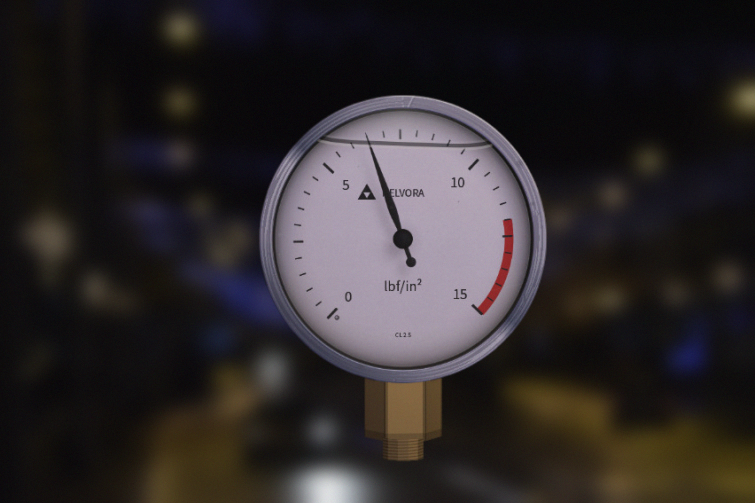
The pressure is 6.5; psi
